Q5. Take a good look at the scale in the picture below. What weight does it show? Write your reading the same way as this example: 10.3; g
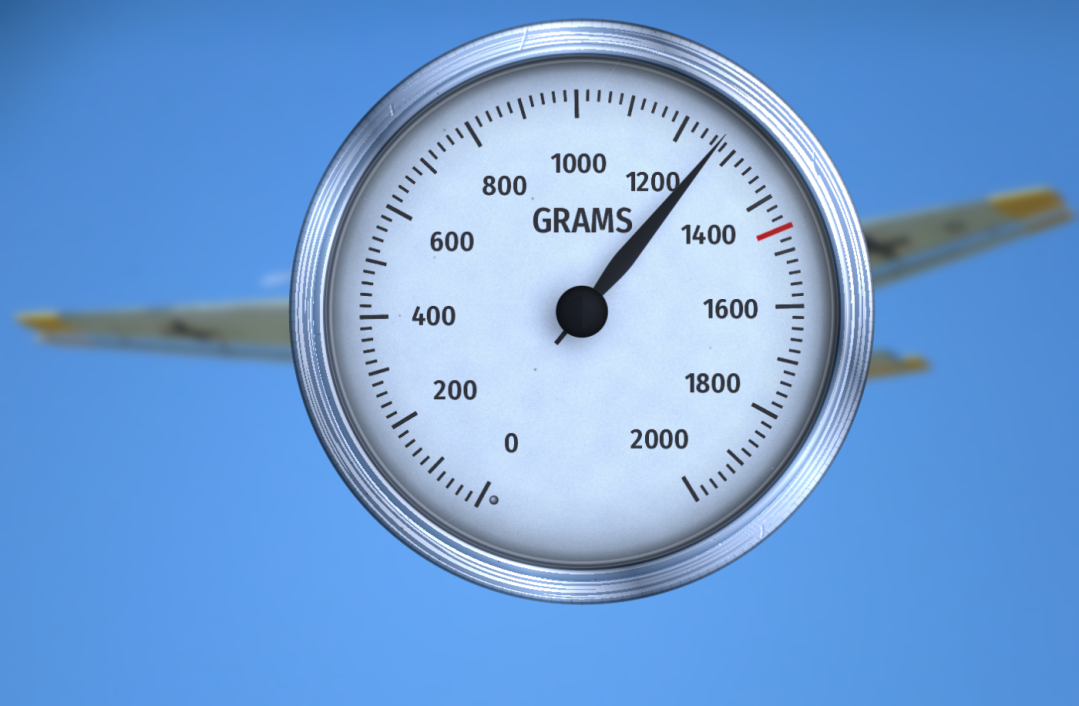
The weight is 1270; g
